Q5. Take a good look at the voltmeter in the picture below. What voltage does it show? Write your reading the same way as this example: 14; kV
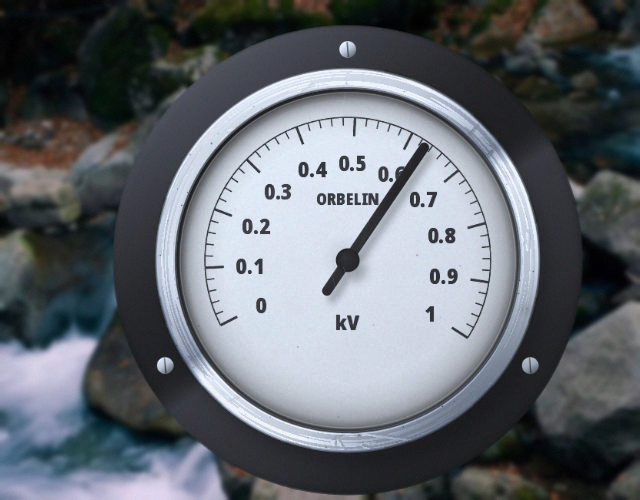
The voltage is 0.63; kV
